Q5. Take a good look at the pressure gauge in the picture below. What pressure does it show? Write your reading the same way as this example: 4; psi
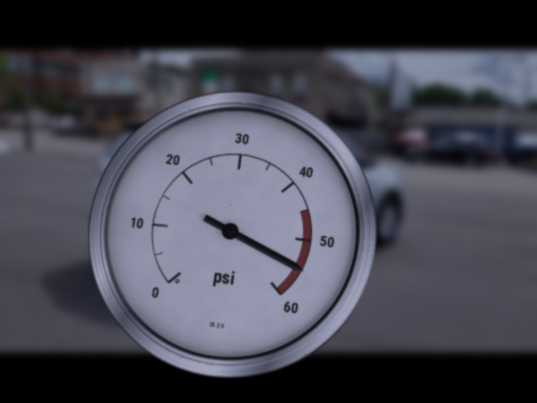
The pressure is 55; psi
